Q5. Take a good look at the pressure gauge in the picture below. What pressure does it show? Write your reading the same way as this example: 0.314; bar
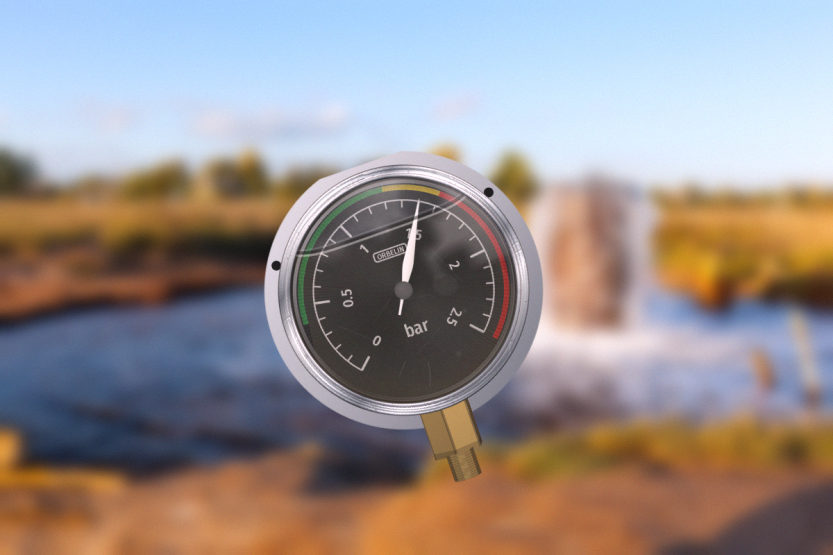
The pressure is 1.5; bar
